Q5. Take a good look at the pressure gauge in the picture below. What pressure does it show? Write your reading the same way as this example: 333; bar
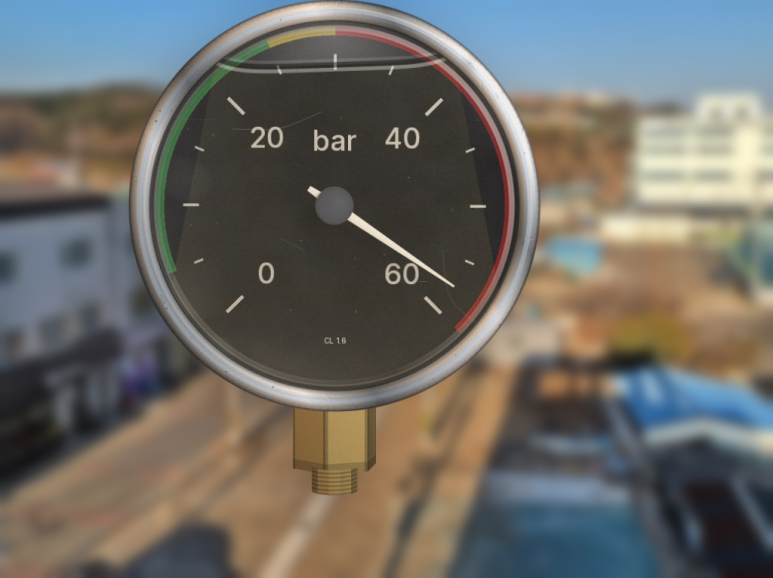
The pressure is 57.5; bar
